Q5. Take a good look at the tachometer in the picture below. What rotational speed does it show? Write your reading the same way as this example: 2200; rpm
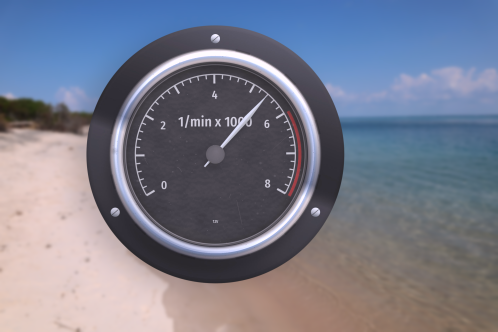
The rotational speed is 5400; rpm
